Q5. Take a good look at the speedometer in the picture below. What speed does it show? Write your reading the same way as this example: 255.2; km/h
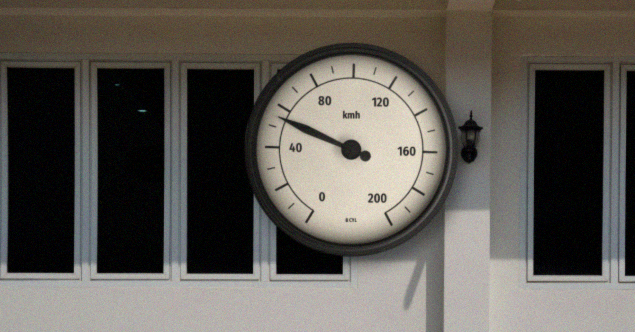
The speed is 55; km/h
